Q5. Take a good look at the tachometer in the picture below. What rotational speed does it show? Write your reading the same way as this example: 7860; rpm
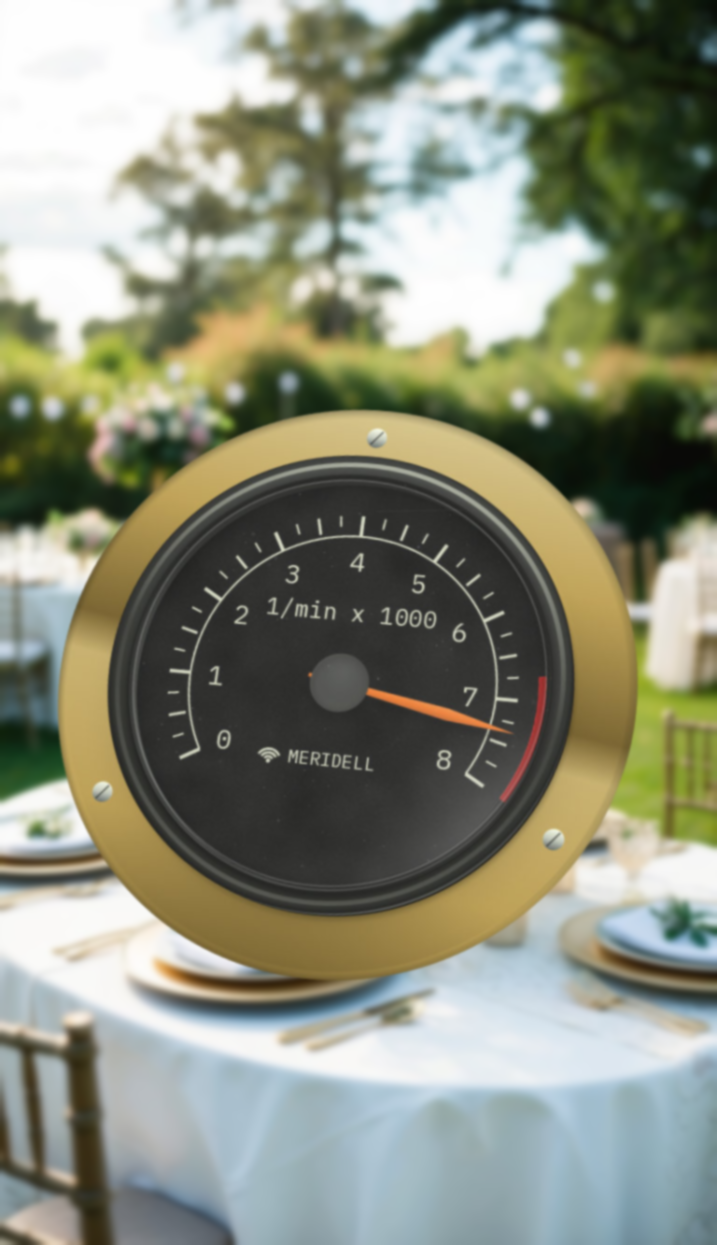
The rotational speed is 7375; rpm
